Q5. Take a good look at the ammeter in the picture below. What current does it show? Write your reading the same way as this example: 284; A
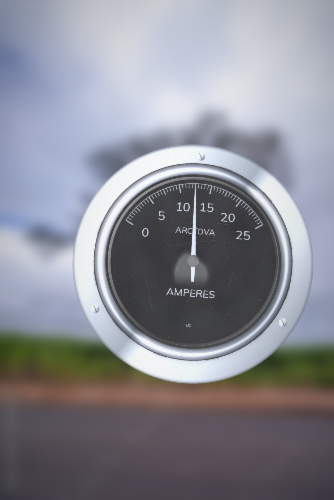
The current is 12.5; A
